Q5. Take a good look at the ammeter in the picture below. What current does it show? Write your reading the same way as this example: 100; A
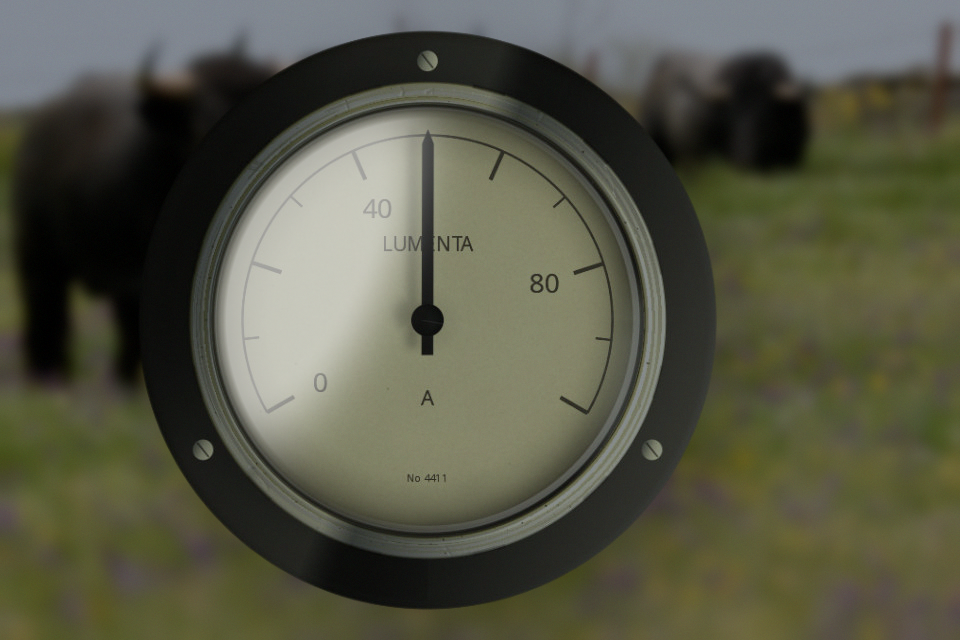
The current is 50; A
